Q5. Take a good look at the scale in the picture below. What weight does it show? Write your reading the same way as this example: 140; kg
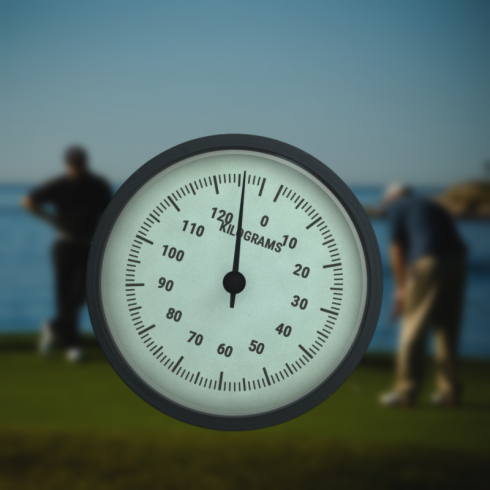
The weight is 126; kg
